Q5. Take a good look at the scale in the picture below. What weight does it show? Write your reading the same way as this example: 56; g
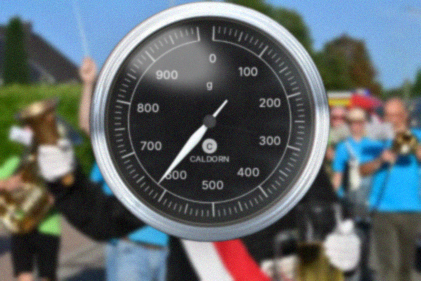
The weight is 620; g
